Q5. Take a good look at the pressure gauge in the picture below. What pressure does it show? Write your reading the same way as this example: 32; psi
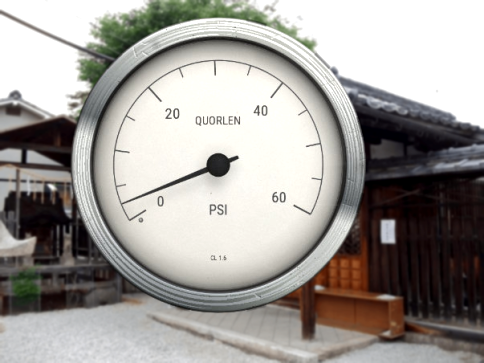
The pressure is 2.5; psi
